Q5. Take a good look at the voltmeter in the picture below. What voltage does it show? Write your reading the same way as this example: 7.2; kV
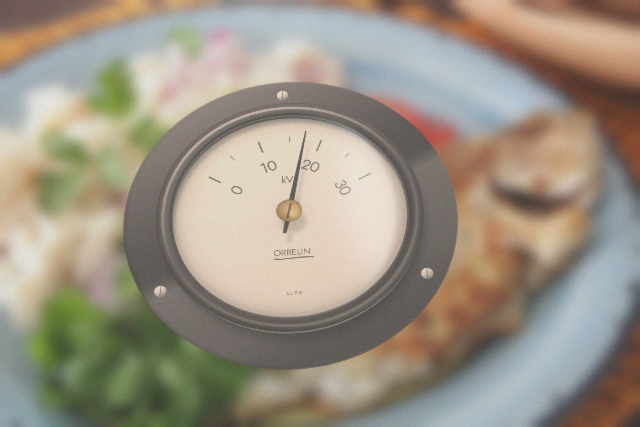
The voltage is 17.5; kV
